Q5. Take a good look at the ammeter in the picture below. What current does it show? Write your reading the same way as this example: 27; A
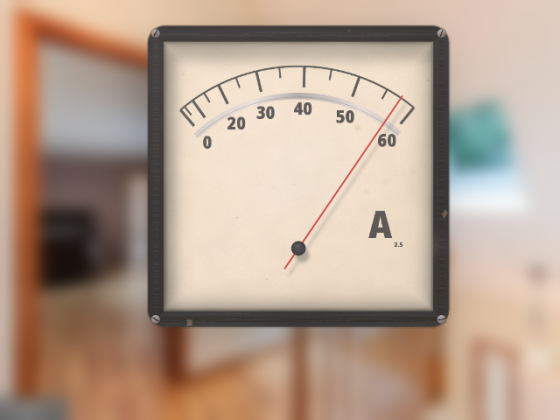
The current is 57.5; A
